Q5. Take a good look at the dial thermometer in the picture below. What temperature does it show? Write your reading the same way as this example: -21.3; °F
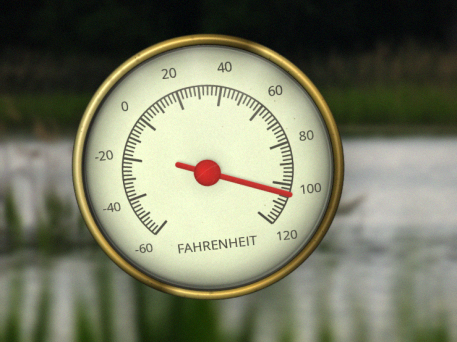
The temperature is 104; °F
